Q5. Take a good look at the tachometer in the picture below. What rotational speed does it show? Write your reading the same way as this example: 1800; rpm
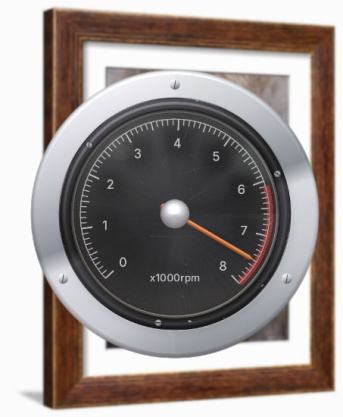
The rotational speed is 7500; rpm
